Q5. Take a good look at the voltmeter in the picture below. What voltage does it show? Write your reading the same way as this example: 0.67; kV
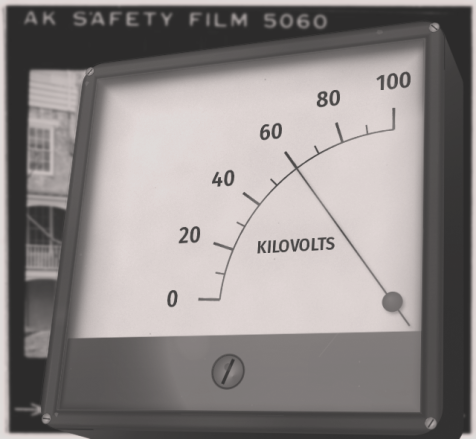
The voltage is 60; kV
